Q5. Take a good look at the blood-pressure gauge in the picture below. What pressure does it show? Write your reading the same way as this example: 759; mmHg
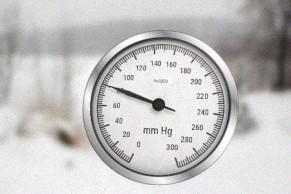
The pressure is 80; mmHg
